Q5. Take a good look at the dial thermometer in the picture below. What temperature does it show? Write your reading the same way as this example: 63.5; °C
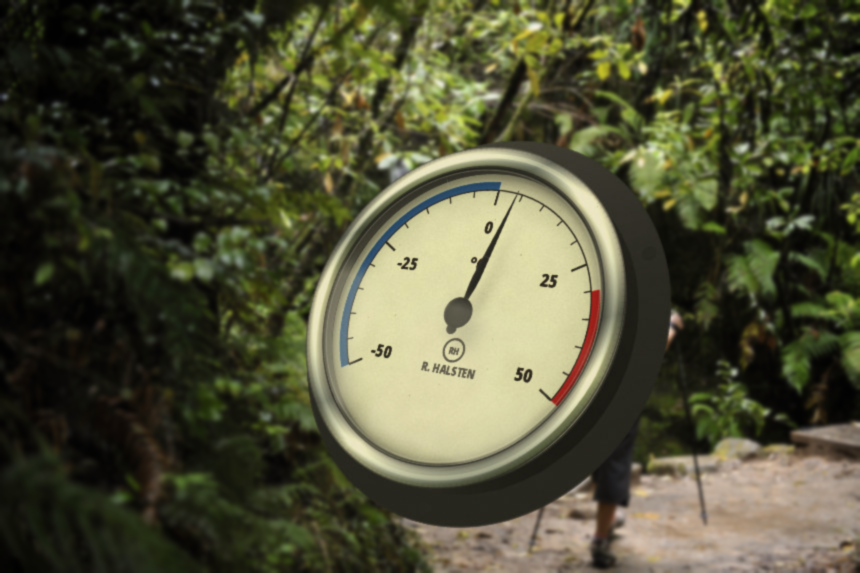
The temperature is 5; °C
